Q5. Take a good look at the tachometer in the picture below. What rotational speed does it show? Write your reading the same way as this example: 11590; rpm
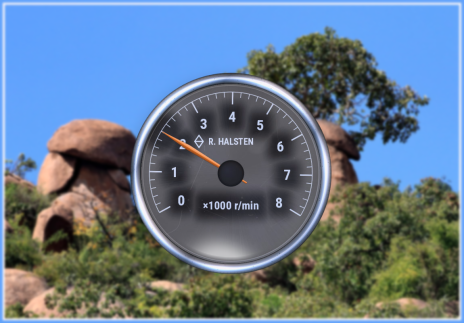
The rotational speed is 2000; rpm
